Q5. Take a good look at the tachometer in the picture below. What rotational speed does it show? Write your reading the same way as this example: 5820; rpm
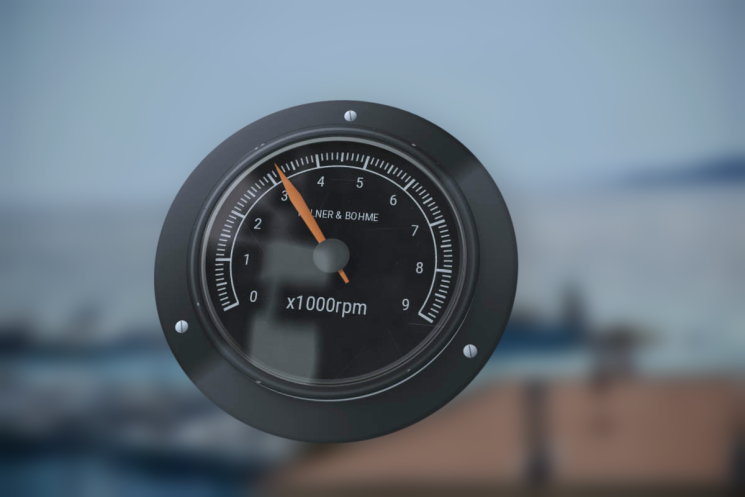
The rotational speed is 3200; rpm
